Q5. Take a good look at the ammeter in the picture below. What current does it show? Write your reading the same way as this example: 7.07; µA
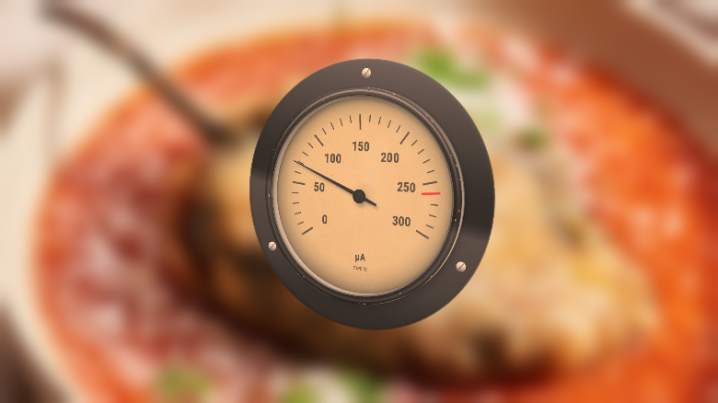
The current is 70; µA
